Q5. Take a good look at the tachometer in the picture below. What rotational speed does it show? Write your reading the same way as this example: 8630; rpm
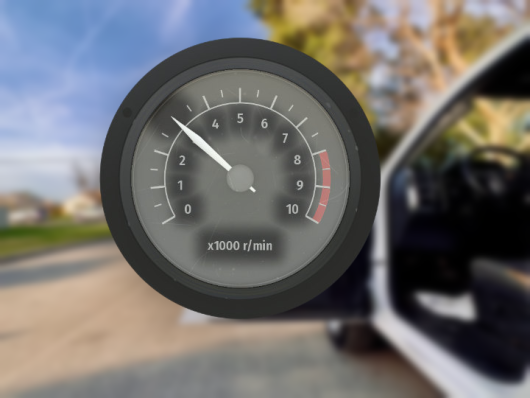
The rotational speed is 3000; rpm
